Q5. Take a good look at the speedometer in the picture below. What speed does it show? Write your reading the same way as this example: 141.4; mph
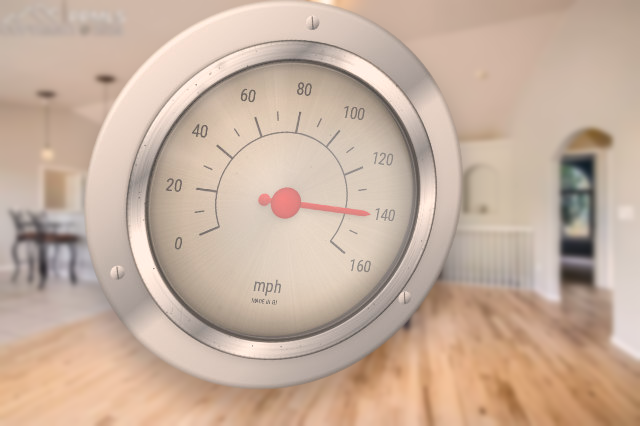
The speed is 140; mph
